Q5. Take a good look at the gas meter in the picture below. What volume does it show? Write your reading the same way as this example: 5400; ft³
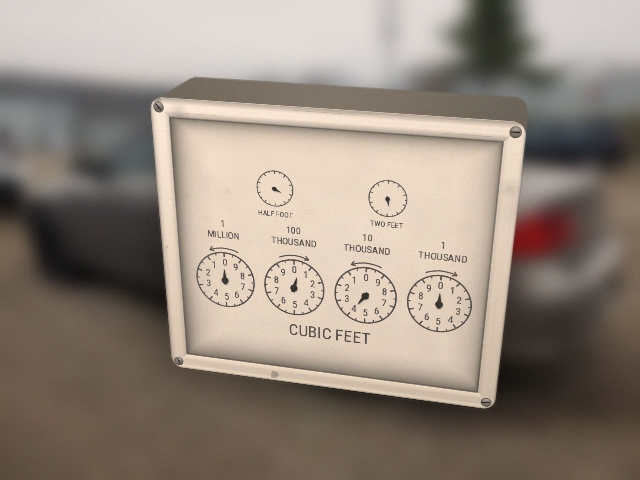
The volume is 4000; ft³
